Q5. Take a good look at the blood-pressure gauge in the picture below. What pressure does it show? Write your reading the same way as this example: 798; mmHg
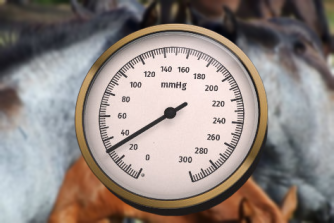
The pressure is 30; mmHg
